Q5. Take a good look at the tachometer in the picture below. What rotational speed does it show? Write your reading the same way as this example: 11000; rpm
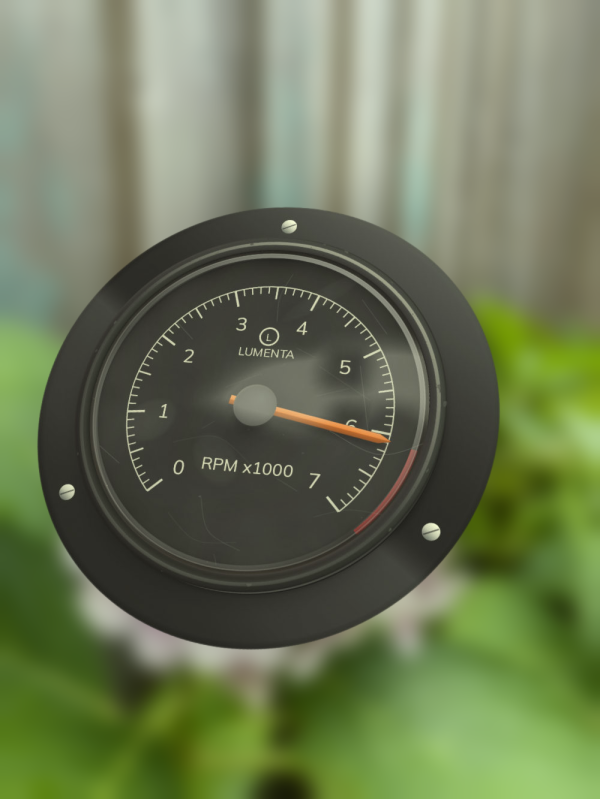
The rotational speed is 6100; rpm
